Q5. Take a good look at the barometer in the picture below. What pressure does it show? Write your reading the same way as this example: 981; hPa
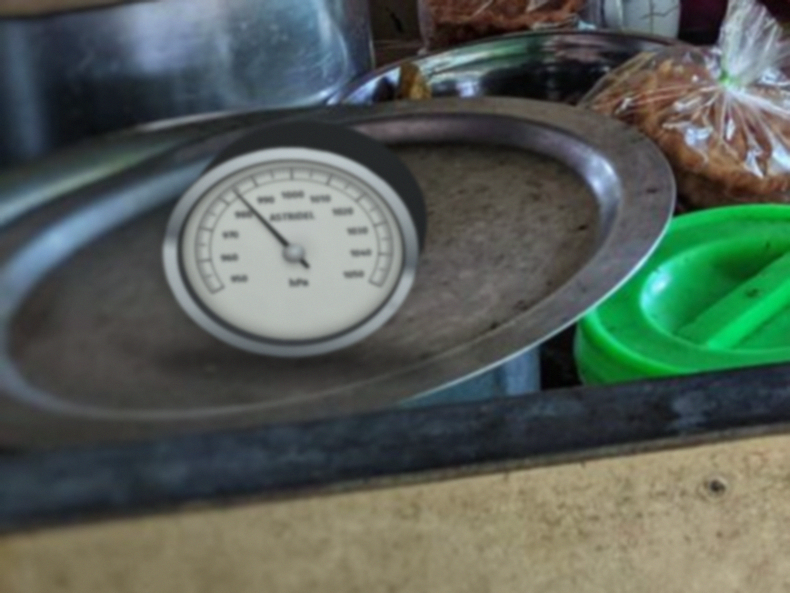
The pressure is 985; hPa
